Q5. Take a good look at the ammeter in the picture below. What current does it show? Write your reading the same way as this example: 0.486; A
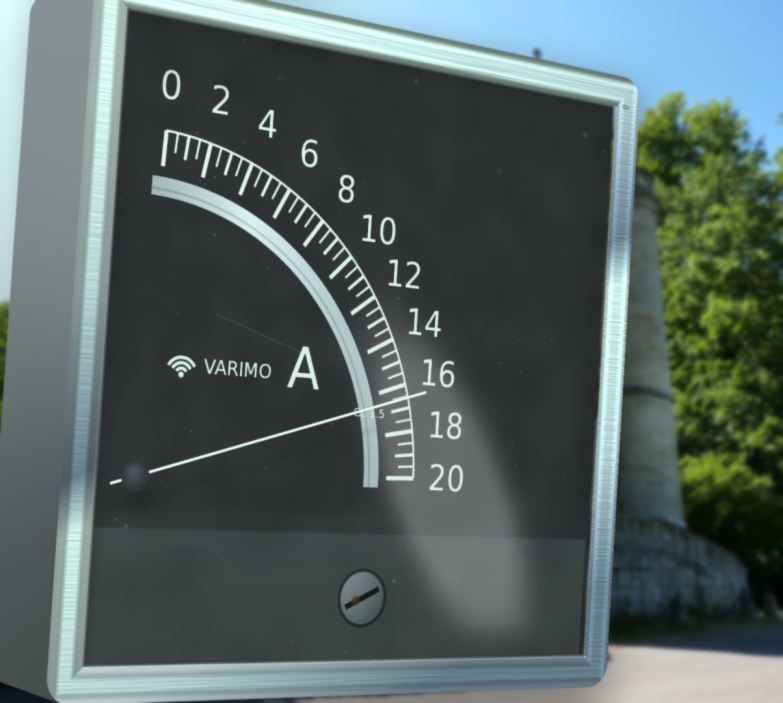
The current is 16.5; A
